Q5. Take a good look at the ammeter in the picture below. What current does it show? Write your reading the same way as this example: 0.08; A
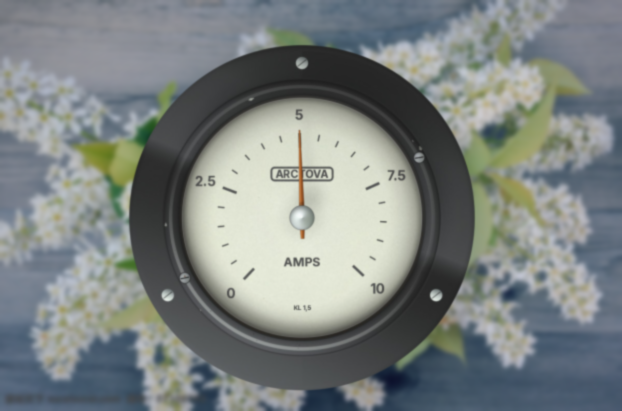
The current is 5; A
